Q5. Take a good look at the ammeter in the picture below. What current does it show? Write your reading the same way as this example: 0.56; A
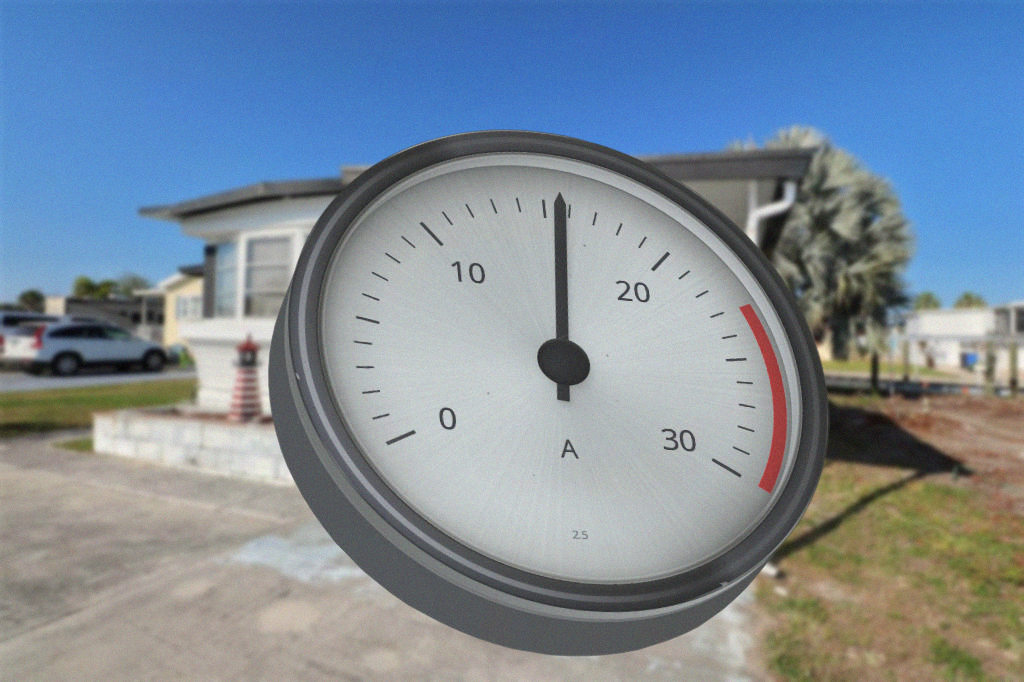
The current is 15.5; A
